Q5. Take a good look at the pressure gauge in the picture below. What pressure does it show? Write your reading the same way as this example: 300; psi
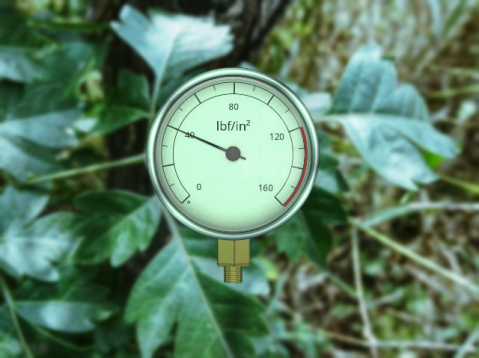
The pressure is 40; psi
